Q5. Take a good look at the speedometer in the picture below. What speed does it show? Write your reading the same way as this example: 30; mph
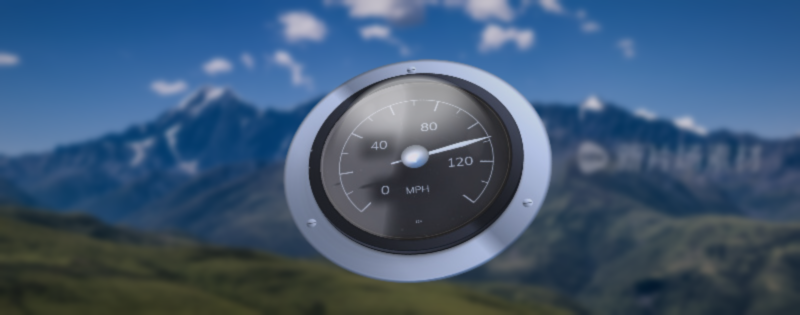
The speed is 110; mph
